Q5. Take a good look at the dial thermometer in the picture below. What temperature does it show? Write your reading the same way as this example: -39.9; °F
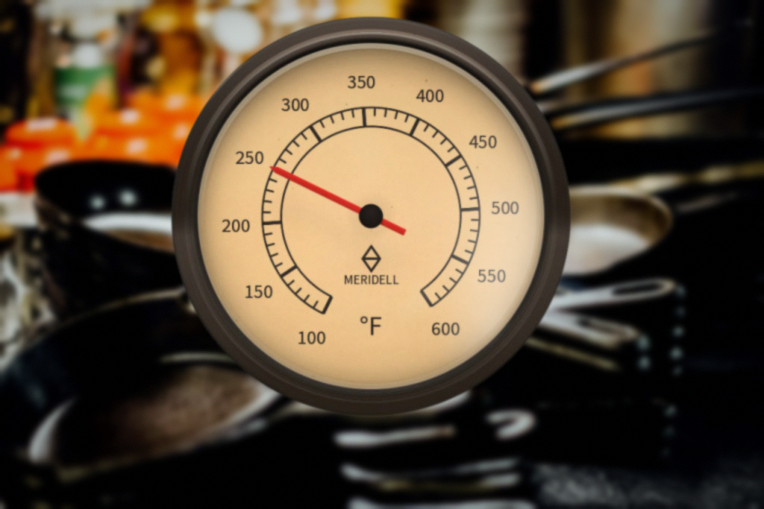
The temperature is 250; °F
